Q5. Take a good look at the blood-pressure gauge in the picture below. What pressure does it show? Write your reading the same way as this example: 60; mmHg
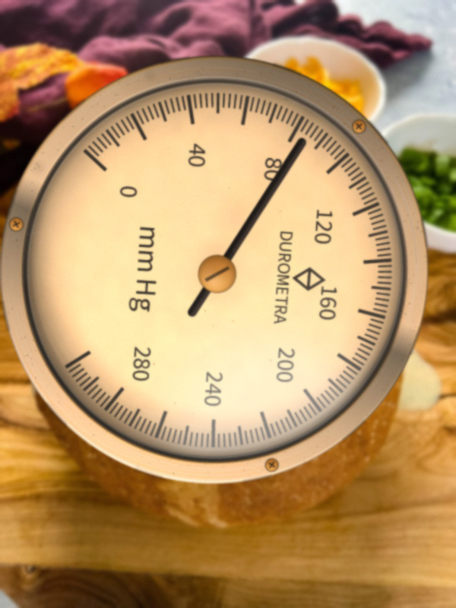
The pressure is 84; mmHg
